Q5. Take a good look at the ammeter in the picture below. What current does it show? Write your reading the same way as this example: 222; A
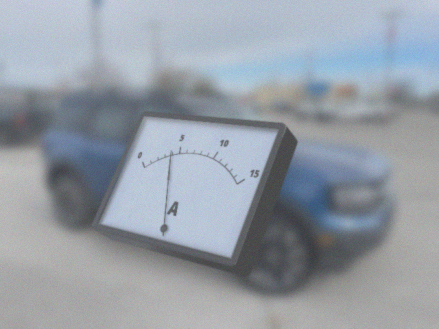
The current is 4; A
